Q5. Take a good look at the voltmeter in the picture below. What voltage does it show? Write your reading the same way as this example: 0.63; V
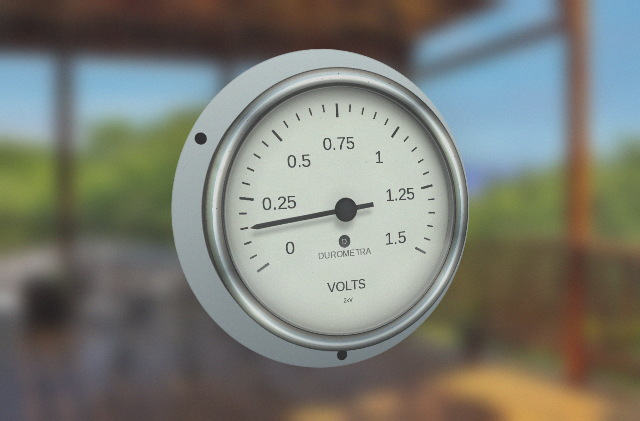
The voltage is 0.15; V
